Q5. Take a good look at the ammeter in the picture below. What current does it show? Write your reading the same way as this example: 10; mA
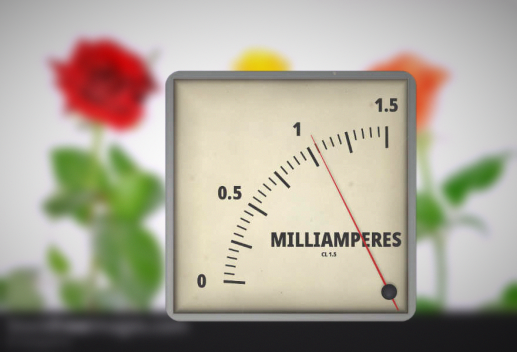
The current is 1.05; mA
